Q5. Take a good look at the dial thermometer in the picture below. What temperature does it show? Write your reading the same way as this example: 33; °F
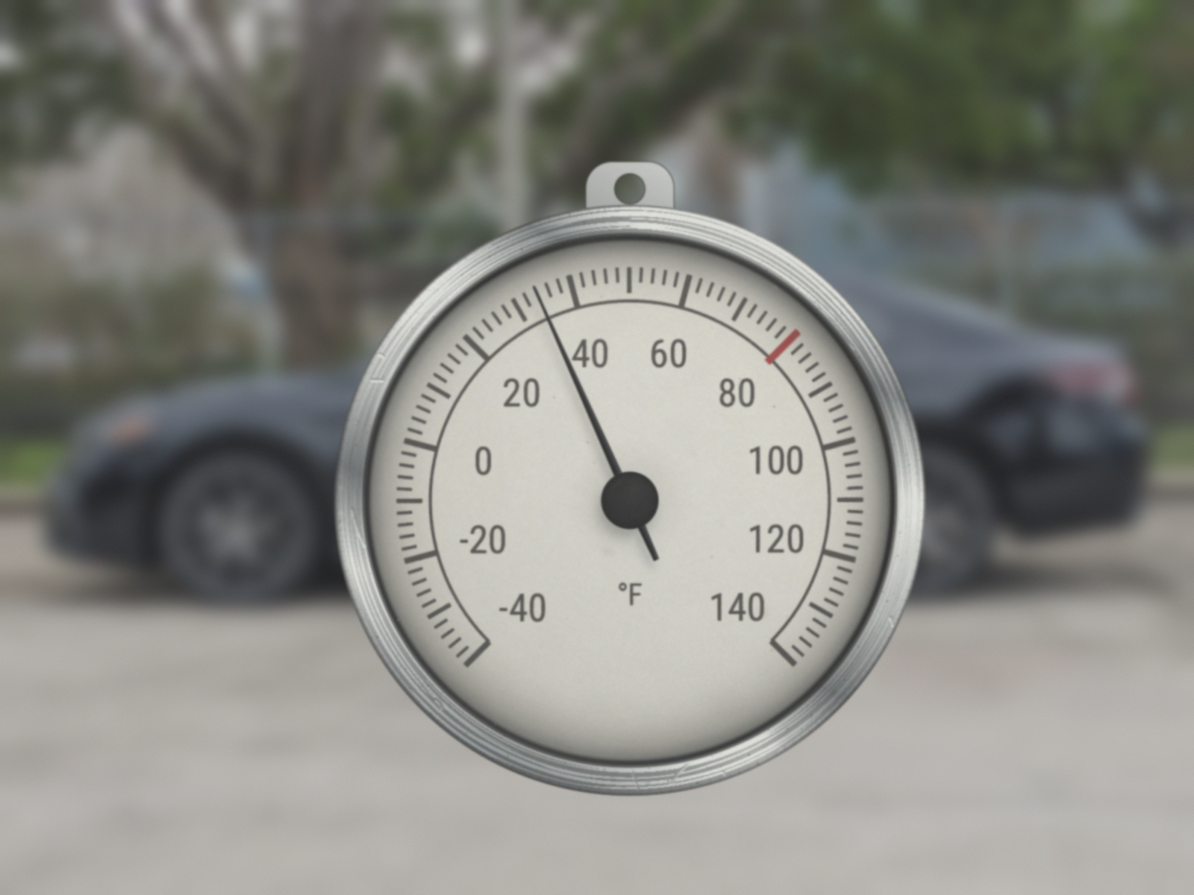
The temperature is 34; °F
